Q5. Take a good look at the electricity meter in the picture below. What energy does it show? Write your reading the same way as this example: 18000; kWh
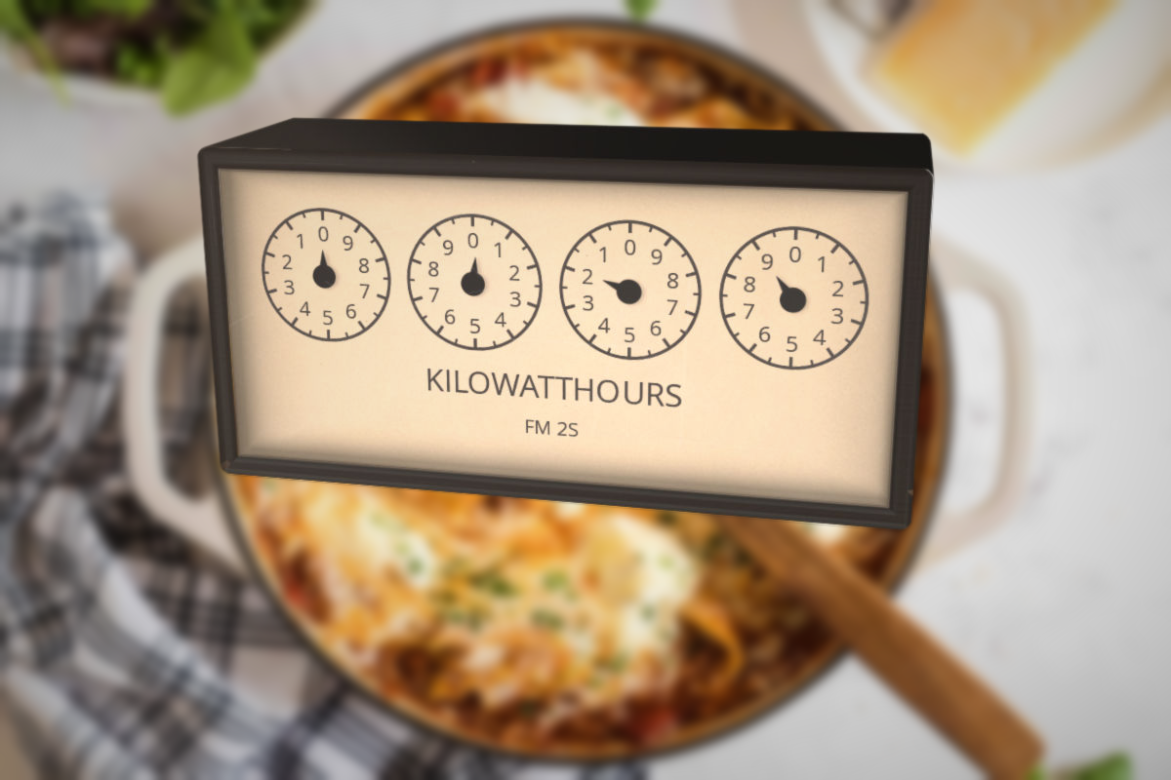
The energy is 19; kWh
